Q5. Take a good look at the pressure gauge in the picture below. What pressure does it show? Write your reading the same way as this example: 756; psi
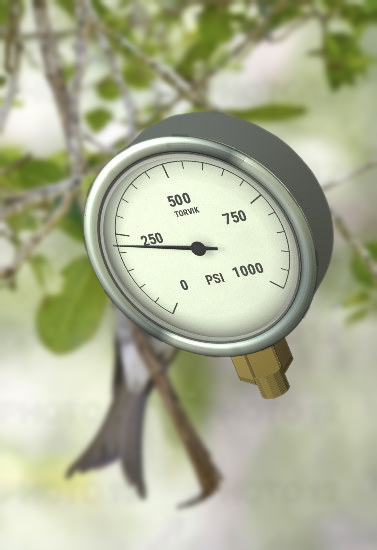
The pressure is 225; psi
